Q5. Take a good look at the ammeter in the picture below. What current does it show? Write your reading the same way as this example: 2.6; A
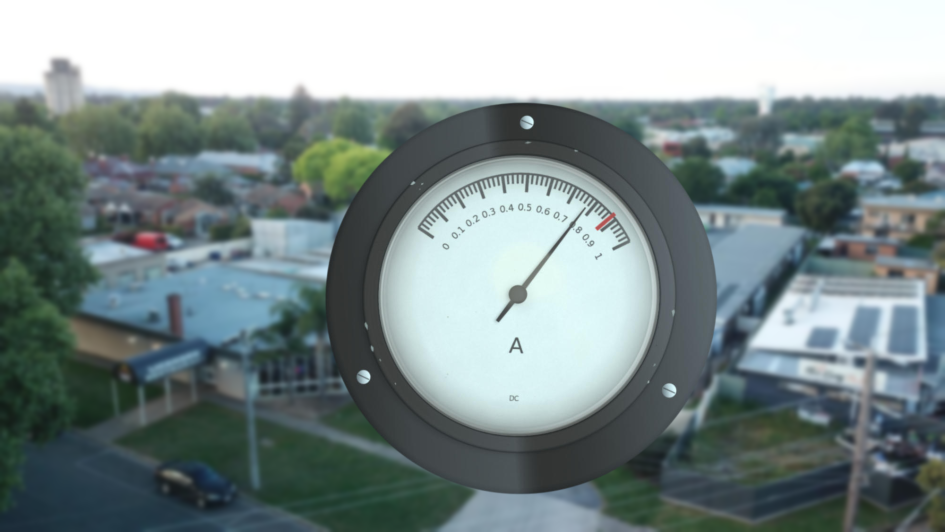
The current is 0.78; A
